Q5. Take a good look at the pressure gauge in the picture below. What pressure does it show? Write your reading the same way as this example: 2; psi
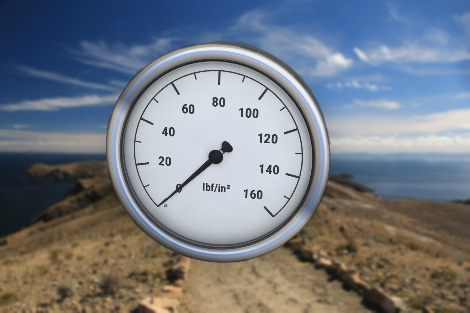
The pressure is 0; psi
